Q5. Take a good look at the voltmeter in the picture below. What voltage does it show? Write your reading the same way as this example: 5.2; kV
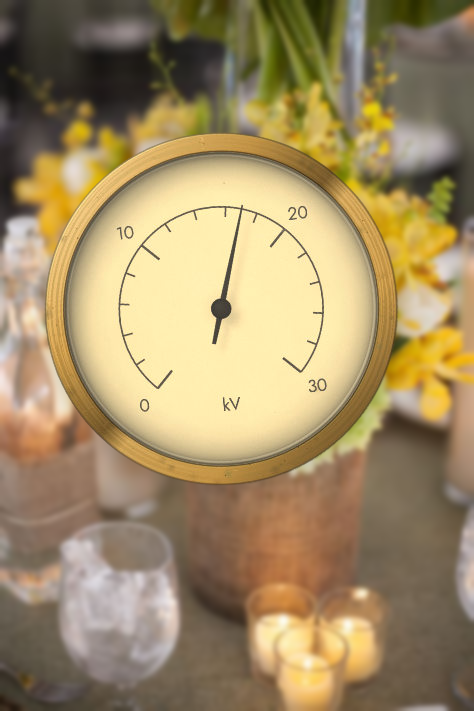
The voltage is 17; kV
